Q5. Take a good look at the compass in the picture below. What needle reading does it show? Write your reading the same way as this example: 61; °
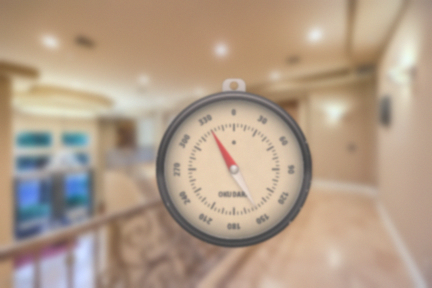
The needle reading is 330; °
